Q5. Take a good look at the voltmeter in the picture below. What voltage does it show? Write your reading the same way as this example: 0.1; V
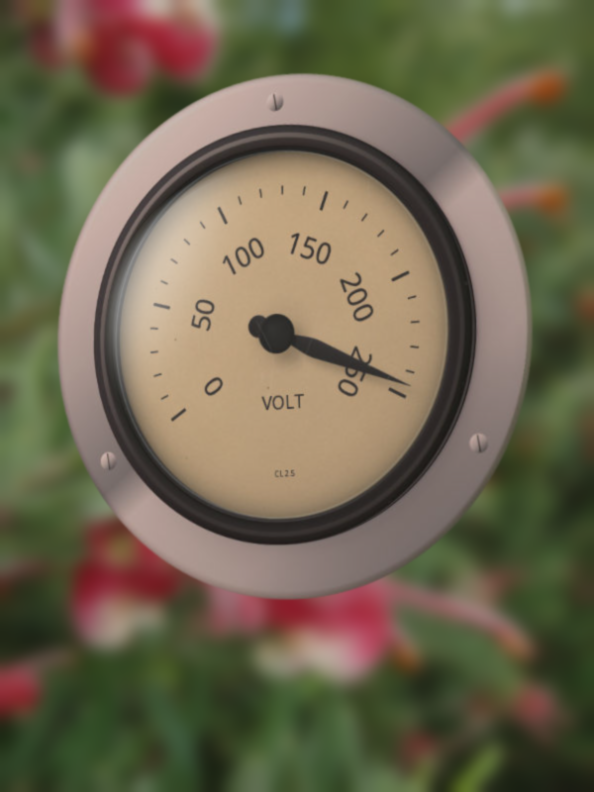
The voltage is 245; V
